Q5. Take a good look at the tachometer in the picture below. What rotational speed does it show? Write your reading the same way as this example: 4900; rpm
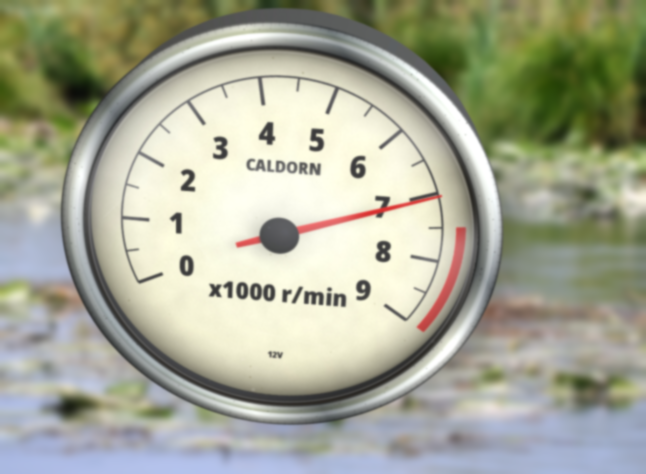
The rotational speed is 7000; rpm
